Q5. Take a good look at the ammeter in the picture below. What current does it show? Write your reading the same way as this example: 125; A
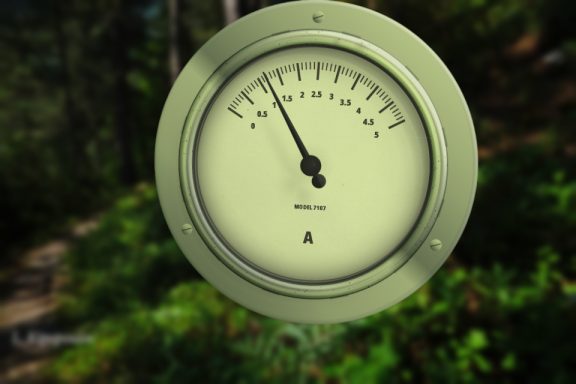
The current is 1.2; A
